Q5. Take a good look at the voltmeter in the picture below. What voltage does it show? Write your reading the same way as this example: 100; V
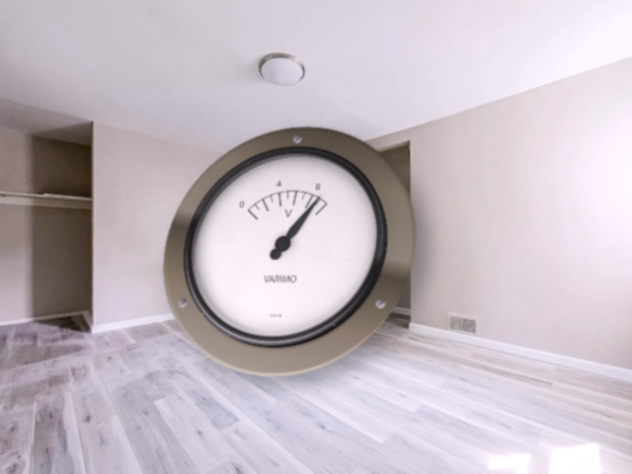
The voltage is 9; V
